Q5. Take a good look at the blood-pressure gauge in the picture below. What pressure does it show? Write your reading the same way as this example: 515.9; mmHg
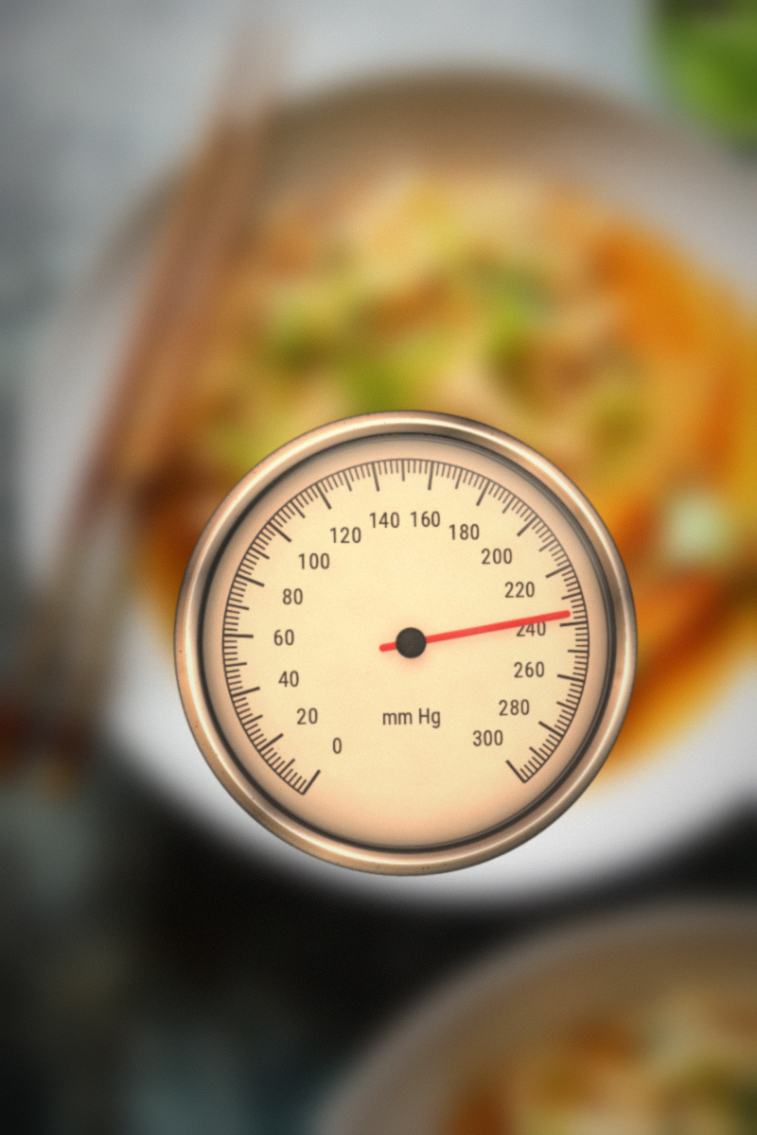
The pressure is 236; mmHg
